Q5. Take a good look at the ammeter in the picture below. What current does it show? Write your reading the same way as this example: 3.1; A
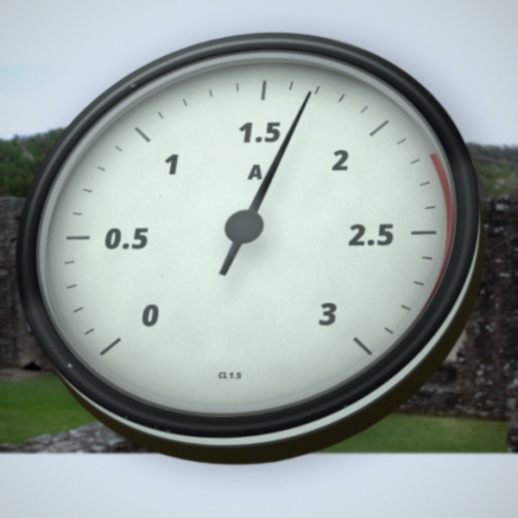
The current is 1.7; A
